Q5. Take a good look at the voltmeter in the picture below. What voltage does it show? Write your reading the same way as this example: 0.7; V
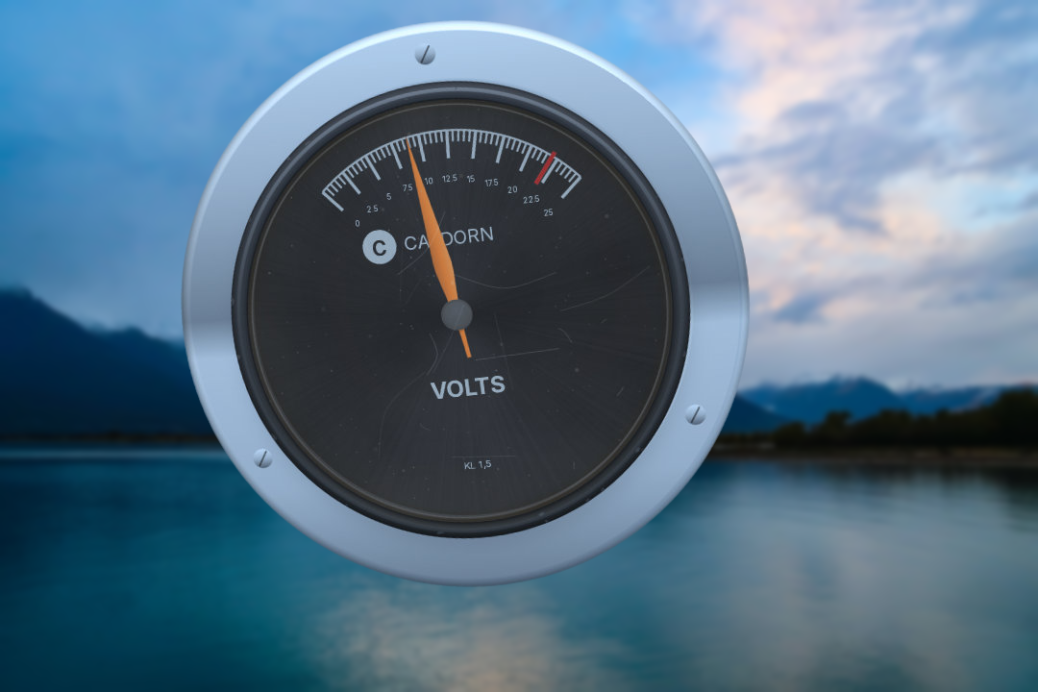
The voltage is 9; V
